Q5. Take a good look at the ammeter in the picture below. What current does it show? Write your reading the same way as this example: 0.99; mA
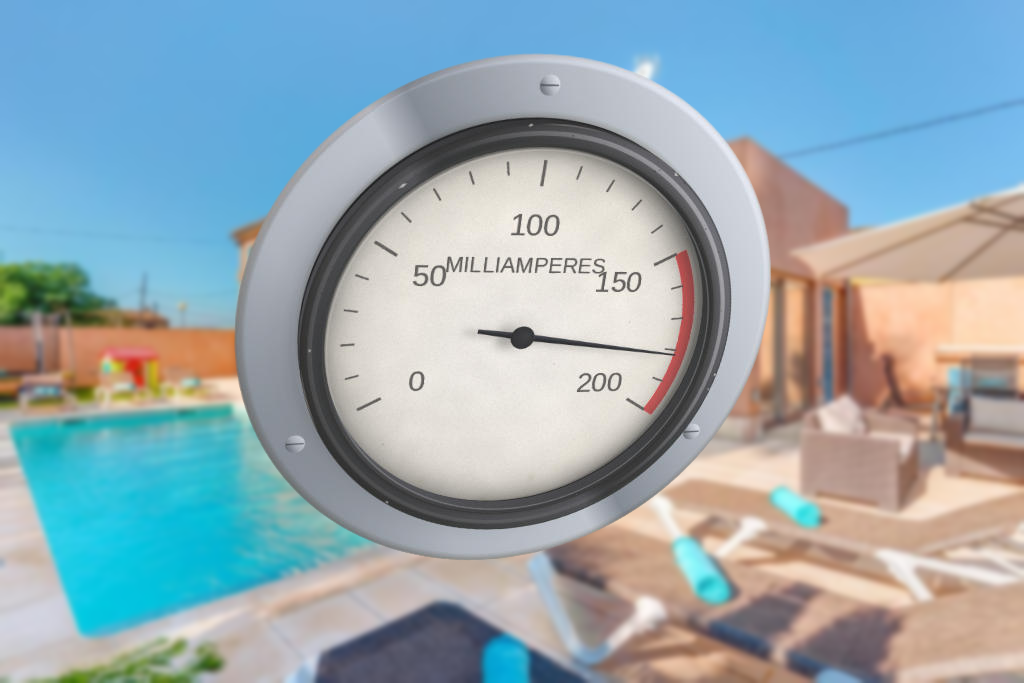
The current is 180; mA
